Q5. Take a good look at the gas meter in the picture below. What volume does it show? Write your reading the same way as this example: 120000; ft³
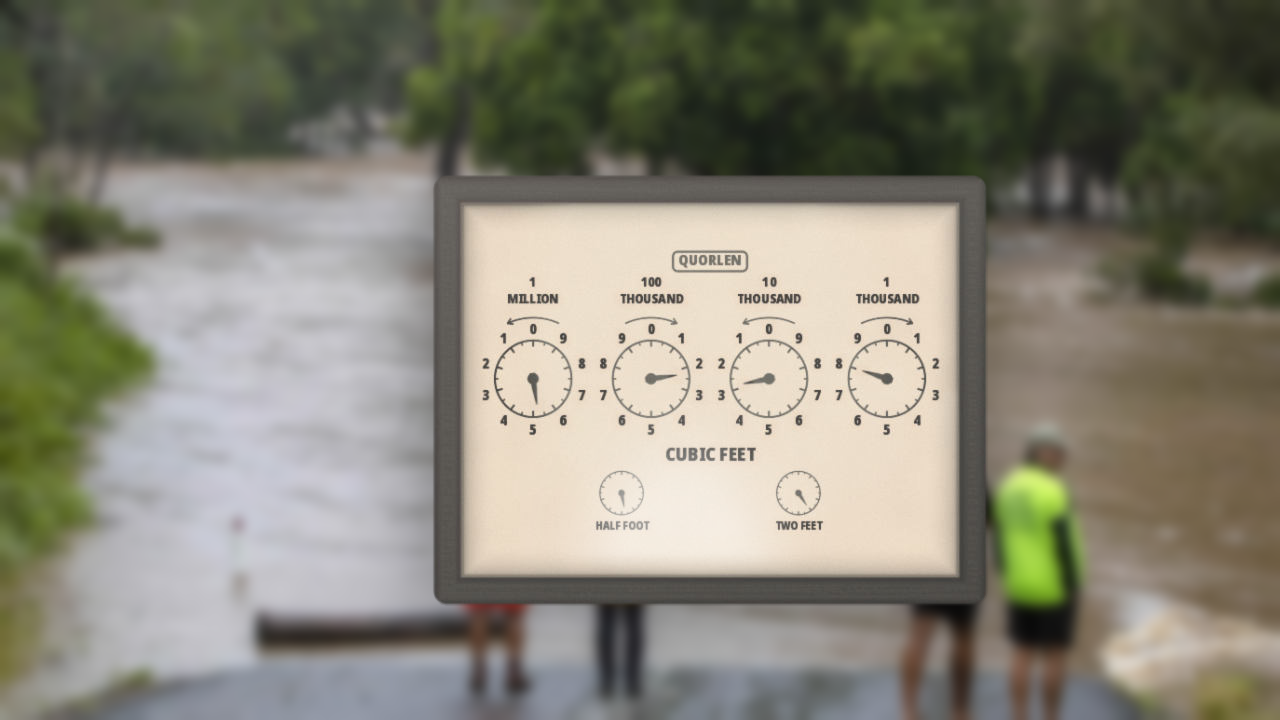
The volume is 522800; ft³
